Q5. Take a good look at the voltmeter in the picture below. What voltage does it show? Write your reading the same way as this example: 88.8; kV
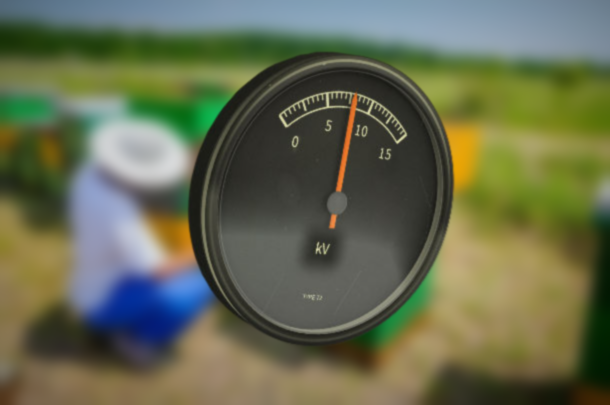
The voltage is 7.5; kV
